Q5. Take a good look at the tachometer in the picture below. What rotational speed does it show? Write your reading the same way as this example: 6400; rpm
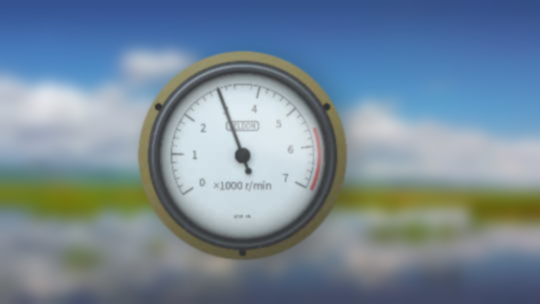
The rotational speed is 3000; rpm
